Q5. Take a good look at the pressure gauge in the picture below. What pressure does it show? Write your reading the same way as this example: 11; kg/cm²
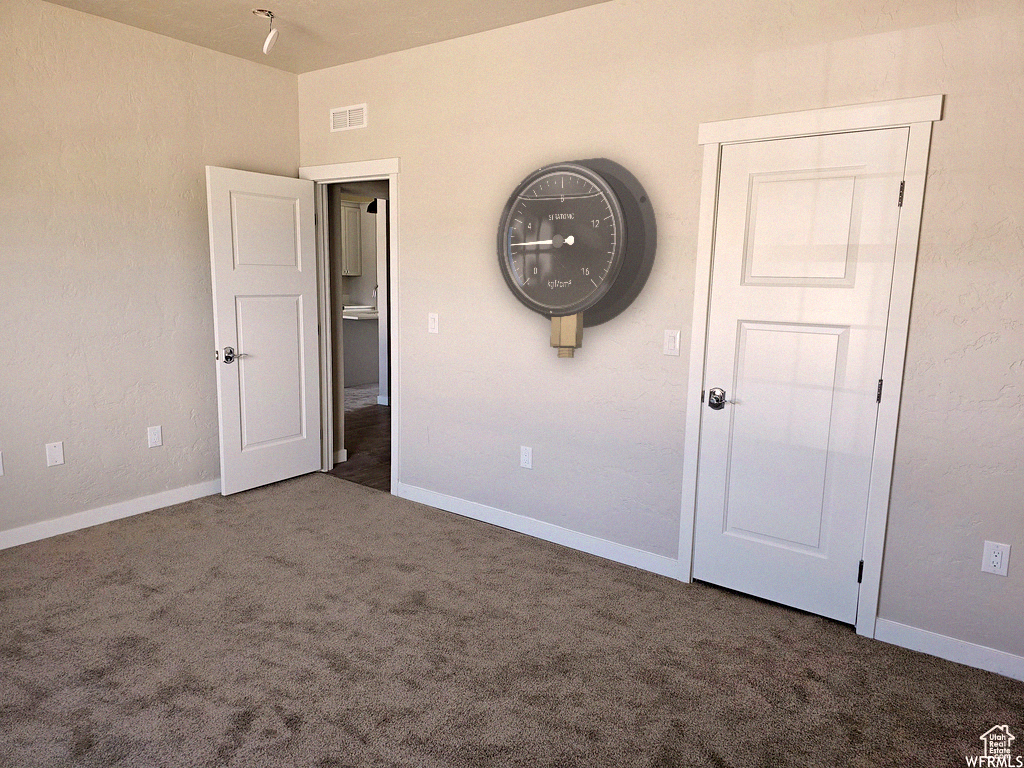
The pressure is 2.5; kg/cm²
